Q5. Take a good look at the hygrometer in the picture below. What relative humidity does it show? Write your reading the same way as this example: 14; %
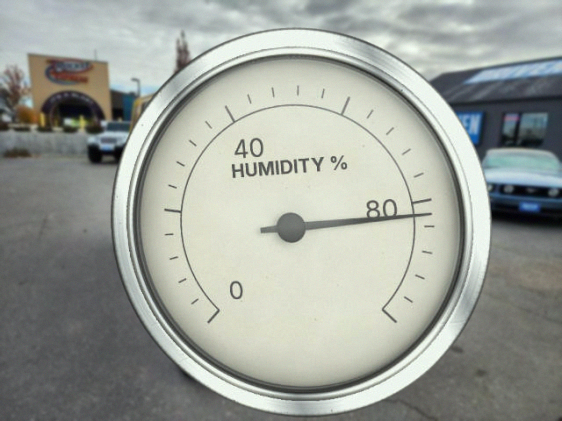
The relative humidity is 82; %
